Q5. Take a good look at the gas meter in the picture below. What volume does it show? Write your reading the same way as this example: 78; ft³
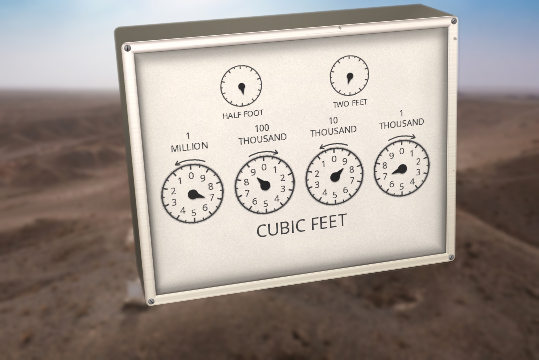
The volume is 688700; ft³
